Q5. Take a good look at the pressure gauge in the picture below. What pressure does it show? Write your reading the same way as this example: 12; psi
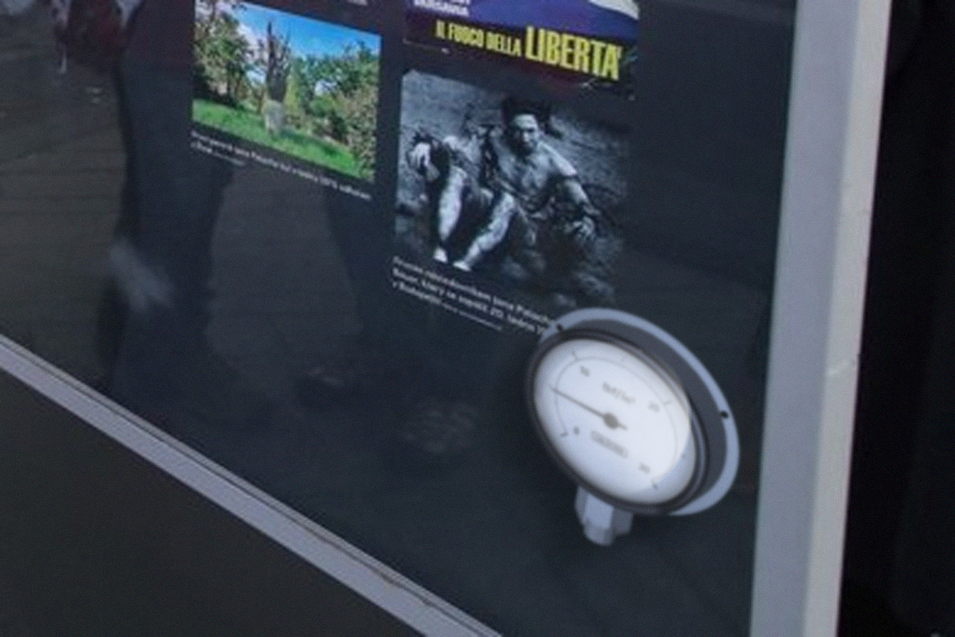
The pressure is 5; psi
